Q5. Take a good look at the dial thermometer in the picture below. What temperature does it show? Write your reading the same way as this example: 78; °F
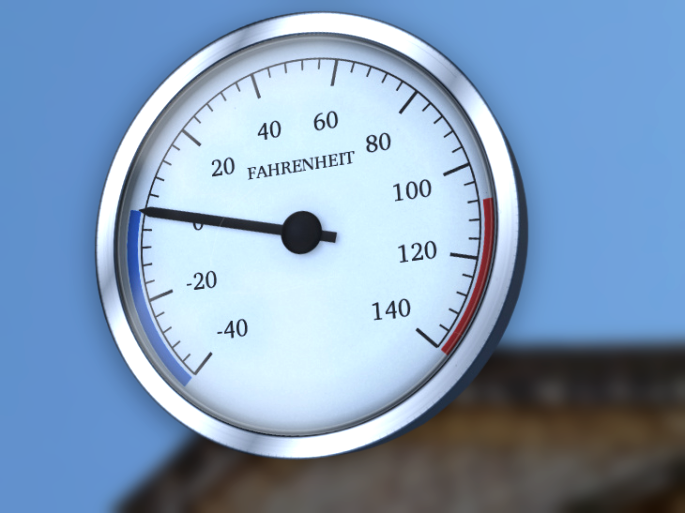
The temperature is 0; °F
